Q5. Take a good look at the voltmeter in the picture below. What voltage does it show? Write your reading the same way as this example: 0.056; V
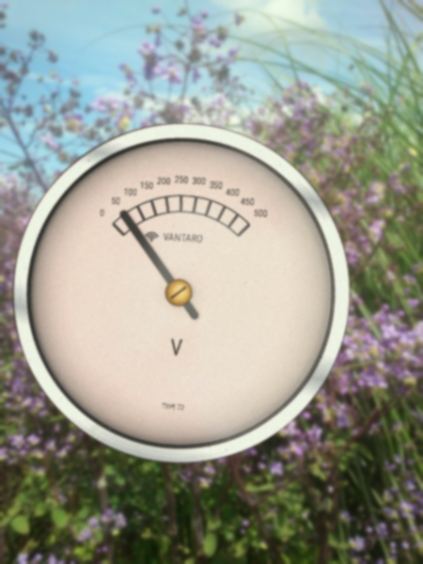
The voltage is 50; V
